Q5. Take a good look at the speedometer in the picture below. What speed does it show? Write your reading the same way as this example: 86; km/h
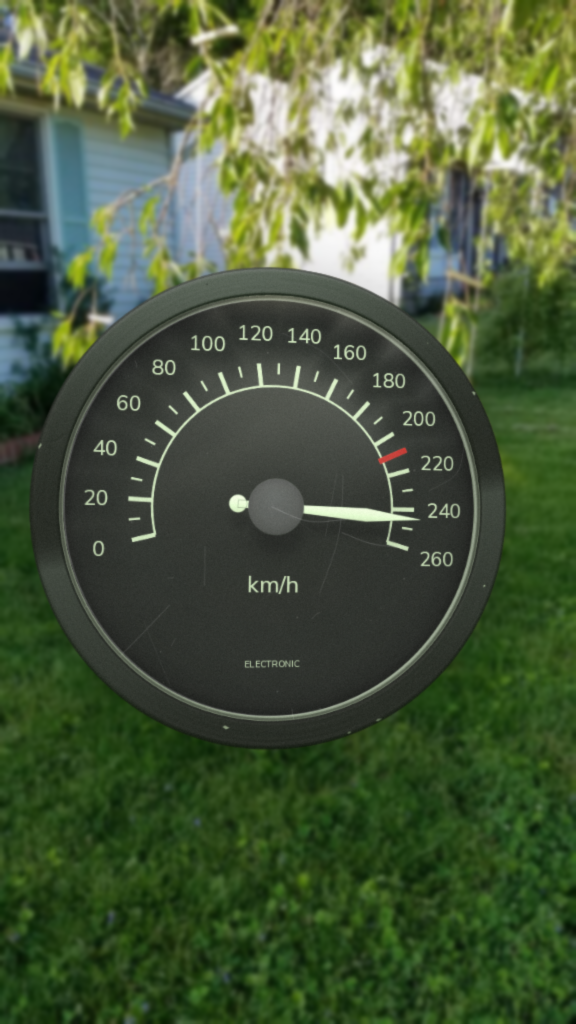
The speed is 245; km/h
